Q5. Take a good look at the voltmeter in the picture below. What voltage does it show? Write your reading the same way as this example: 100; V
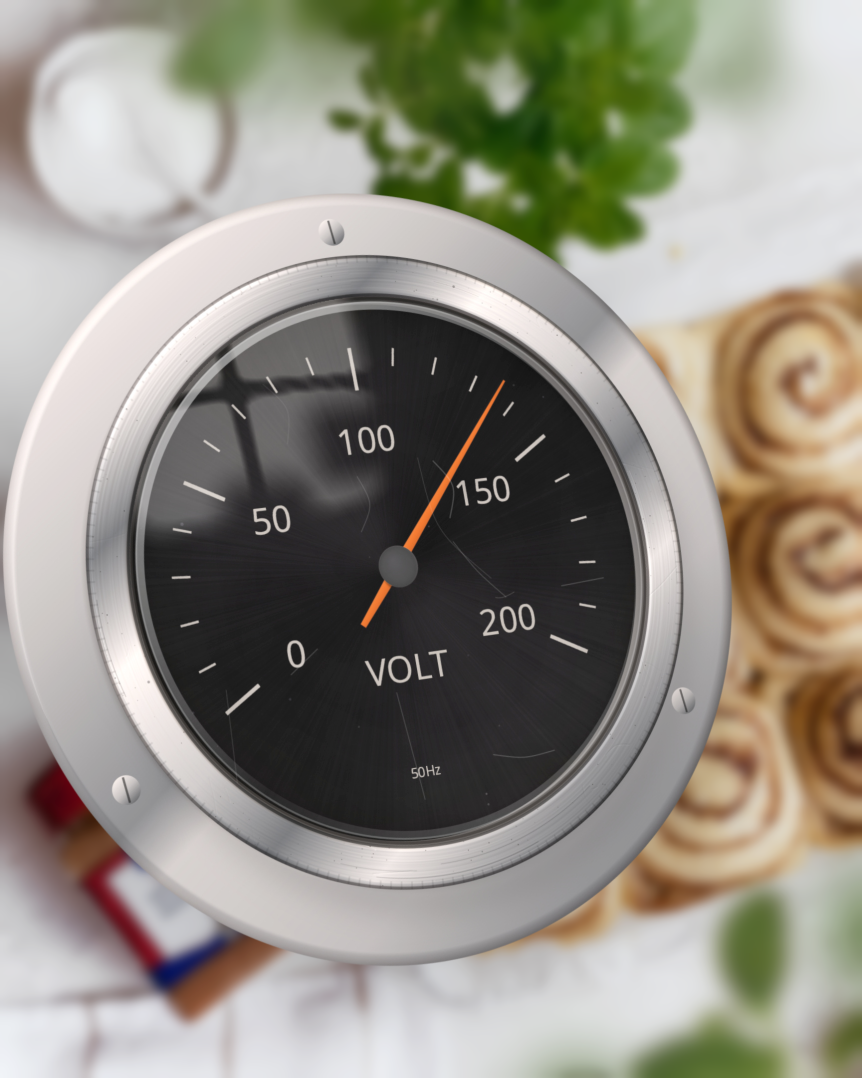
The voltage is 135; V
